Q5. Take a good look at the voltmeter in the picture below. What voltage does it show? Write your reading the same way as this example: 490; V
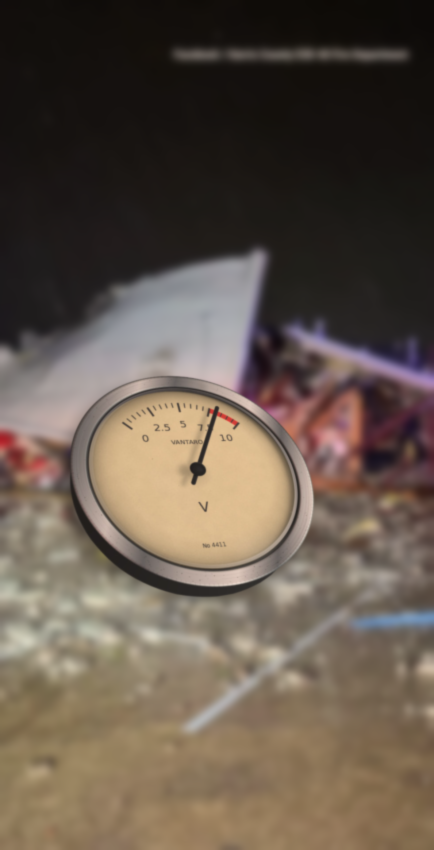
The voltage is 8; V
